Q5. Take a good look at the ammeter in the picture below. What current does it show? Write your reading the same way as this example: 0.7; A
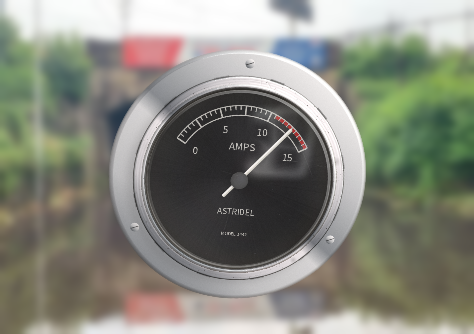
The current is 12.5; A
